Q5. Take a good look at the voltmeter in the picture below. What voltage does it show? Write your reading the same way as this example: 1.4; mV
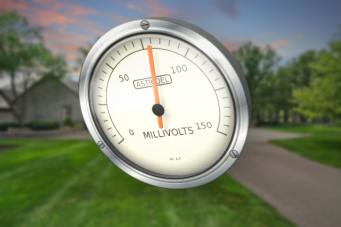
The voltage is 80; mV
